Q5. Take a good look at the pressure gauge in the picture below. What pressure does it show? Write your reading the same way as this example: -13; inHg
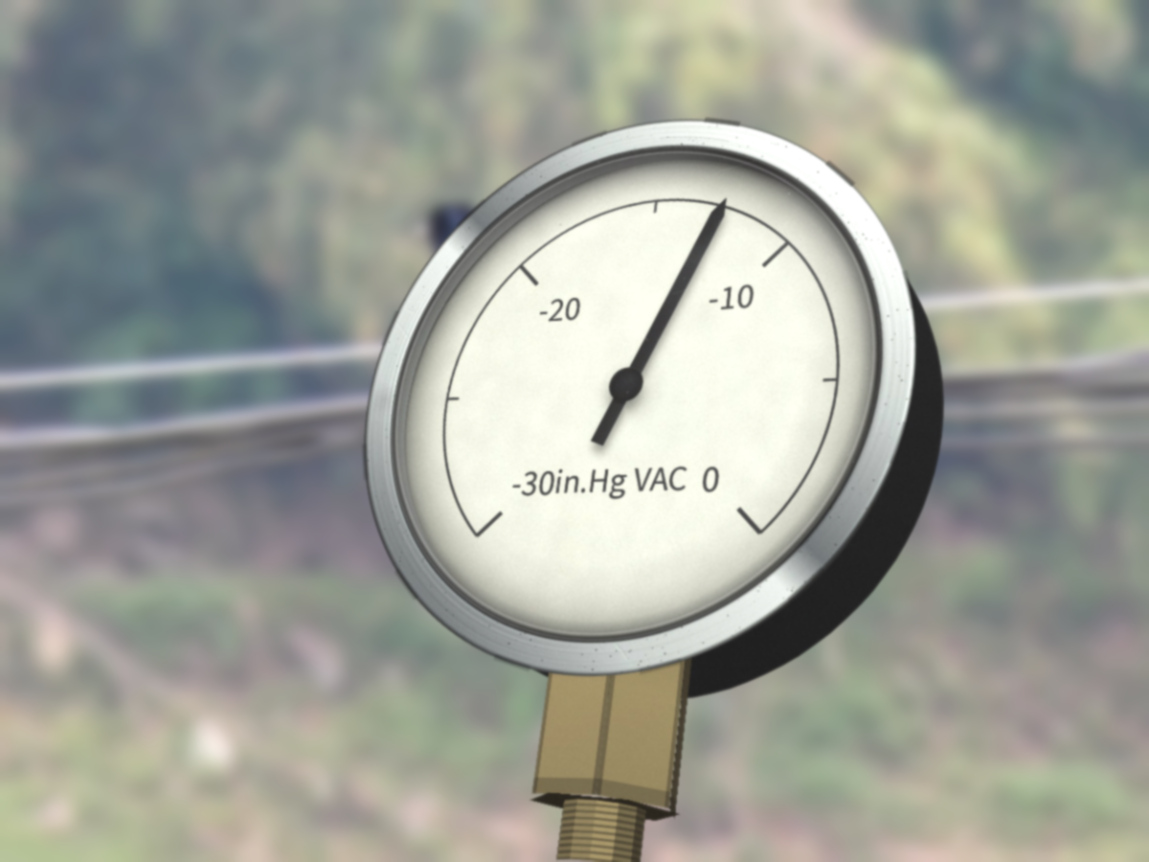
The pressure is -12.5; inHg
